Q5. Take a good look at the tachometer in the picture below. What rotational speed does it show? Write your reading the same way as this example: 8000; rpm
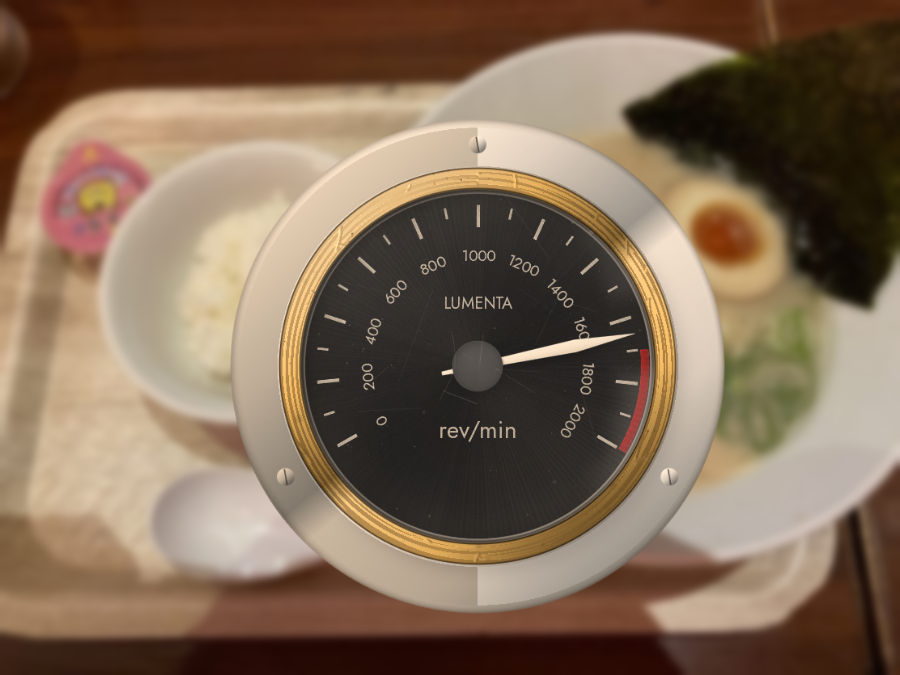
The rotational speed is 1650; rpm
